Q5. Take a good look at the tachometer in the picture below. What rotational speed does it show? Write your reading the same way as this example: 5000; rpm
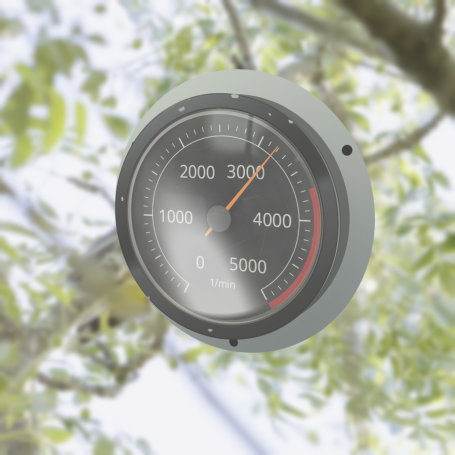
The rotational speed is 3200; rpm
